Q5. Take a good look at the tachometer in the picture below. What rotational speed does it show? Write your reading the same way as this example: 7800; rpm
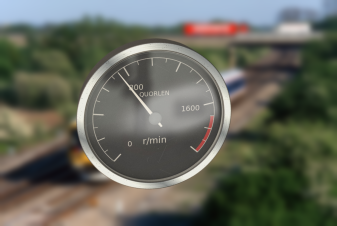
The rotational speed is 750; rpm
